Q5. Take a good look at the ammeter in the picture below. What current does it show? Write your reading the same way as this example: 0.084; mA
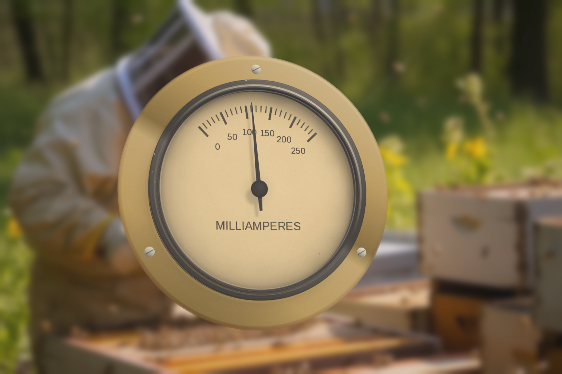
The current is 110; mA
